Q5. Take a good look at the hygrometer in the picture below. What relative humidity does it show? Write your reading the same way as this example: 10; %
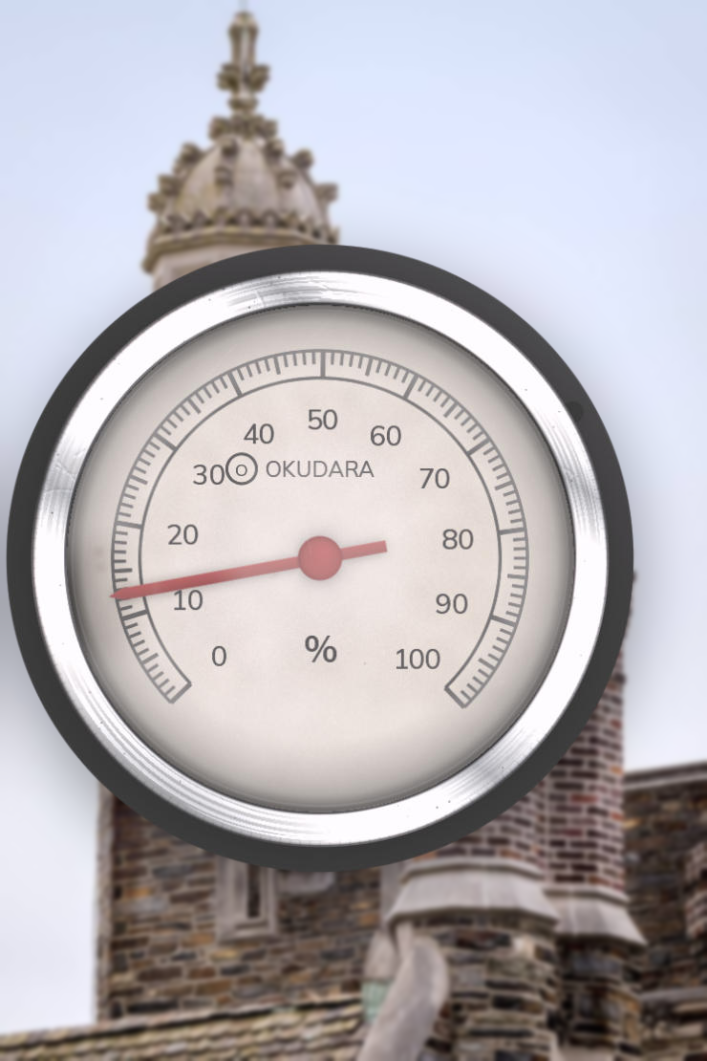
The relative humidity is 12.5; %
